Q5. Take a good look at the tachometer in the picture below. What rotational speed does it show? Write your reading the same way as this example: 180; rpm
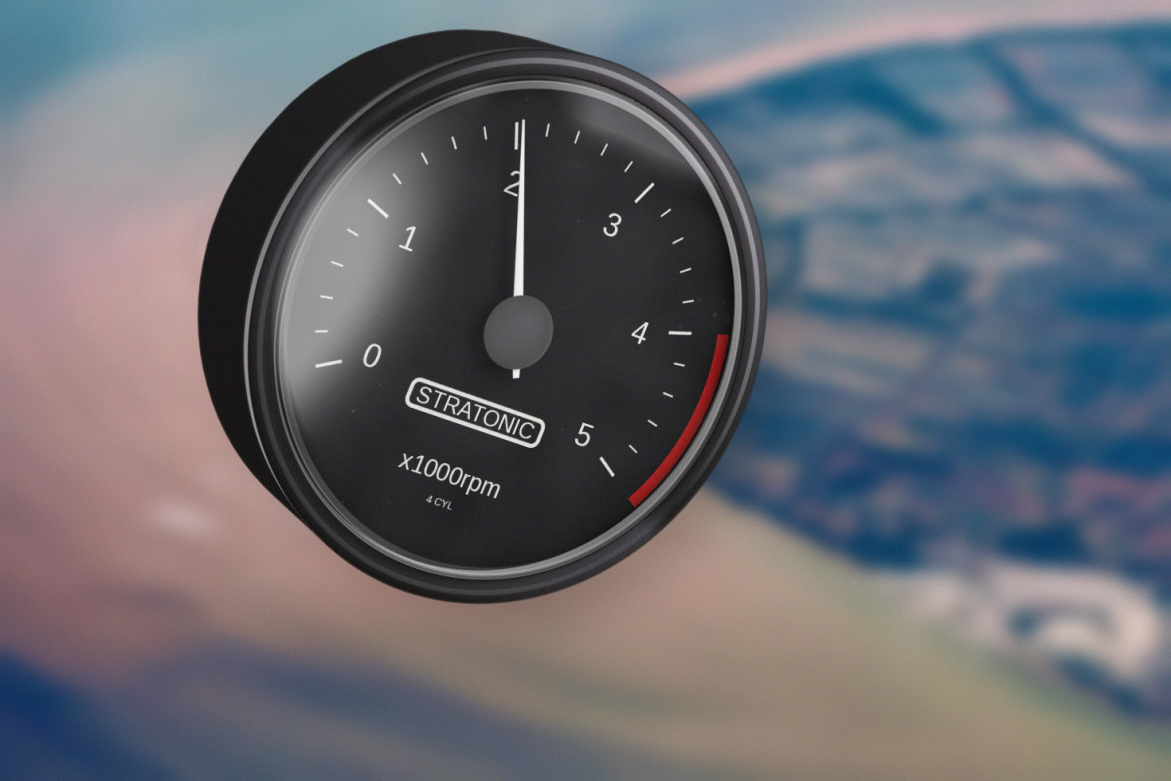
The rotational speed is 2000; rpm
